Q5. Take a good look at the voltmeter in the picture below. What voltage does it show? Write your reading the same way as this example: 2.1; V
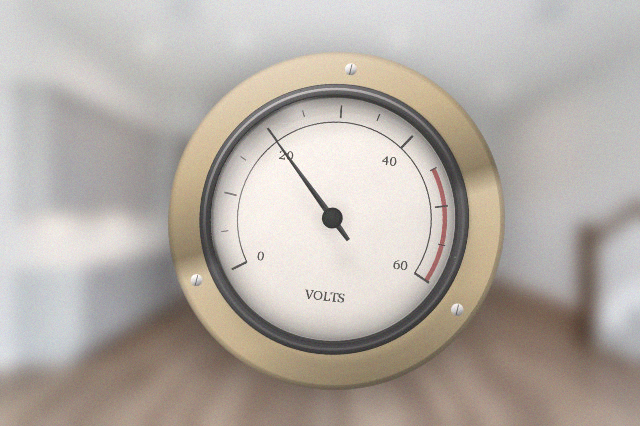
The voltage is 20; V
